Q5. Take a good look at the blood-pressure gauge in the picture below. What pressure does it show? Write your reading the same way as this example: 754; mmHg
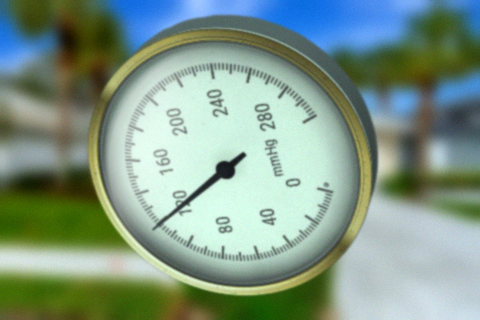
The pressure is 120; mmHg
